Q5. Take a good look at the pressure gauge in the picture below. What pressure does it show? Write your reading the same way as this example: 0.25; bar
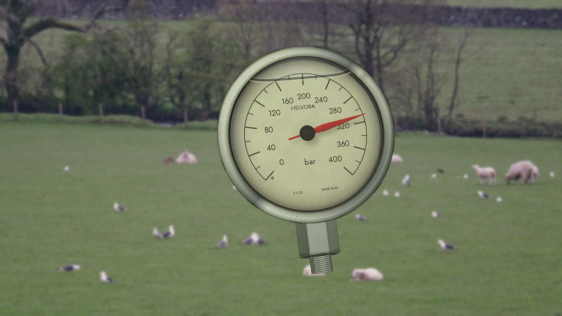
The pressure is 310; bar
